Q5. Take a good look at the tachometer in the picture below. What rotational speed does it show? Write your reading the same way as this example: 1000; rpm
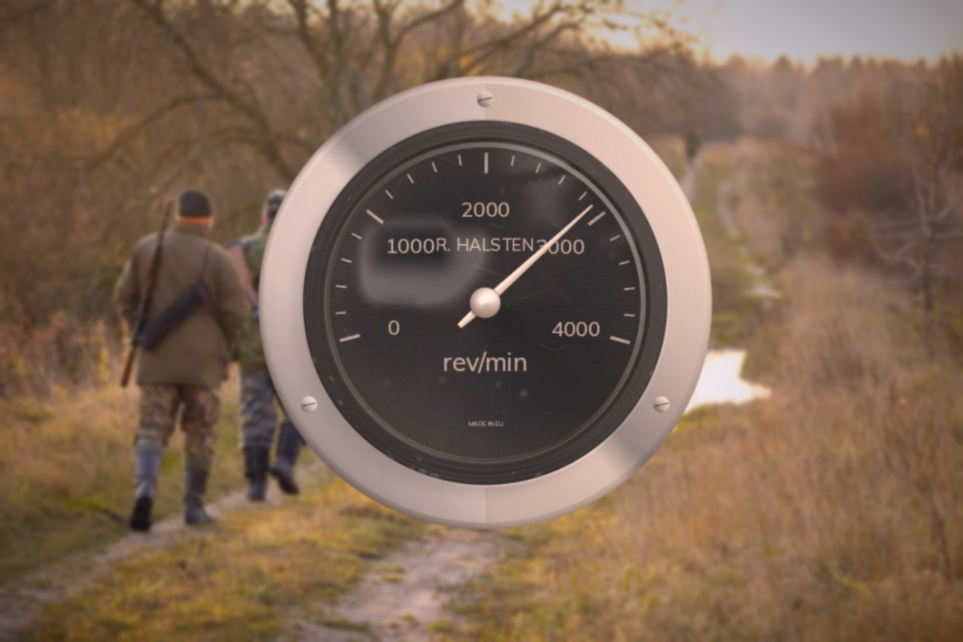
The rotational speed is 2900; rpm
